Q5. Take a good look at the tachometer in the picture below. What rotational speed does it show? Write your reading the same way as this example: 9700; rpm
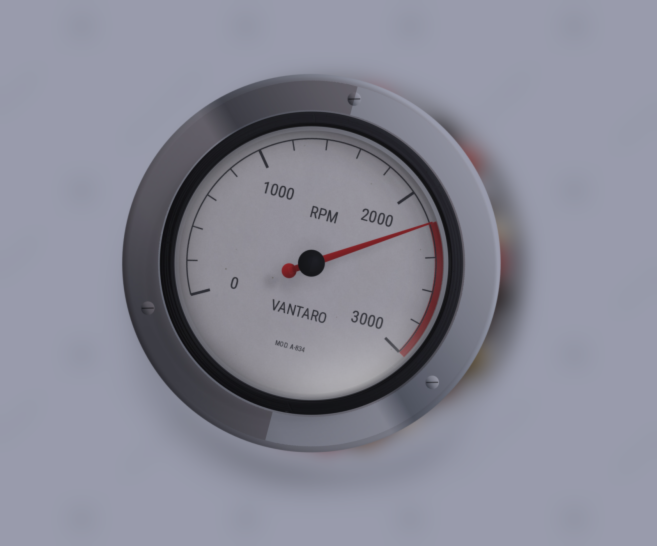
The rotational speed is 2200; rpm
